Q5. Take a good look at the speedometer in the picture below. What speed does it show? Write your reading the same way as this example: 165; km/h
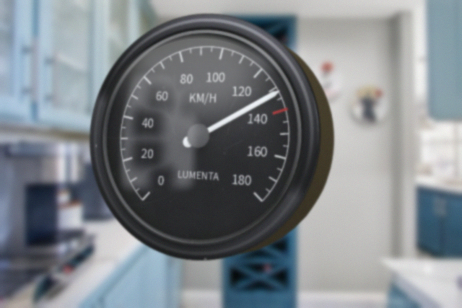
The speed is 132.5; km/h
